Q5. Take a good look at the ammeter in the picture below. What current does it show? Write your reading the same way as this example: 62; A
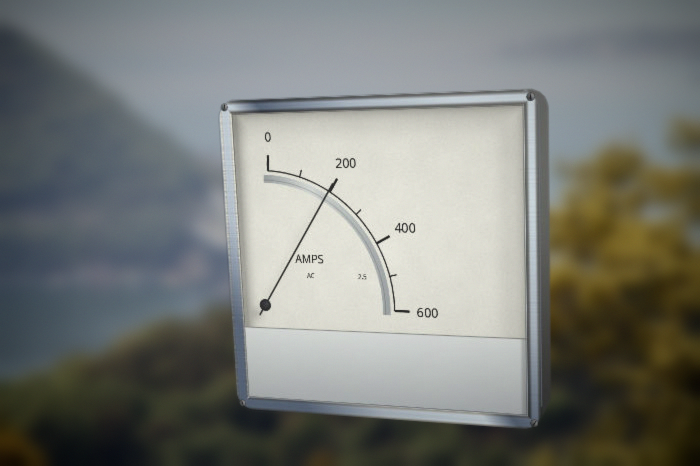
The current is 200; A
